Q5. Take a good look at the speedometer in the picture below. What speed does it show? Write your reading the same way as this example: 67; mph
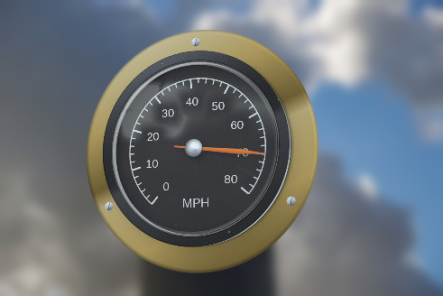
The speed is 70; mph
